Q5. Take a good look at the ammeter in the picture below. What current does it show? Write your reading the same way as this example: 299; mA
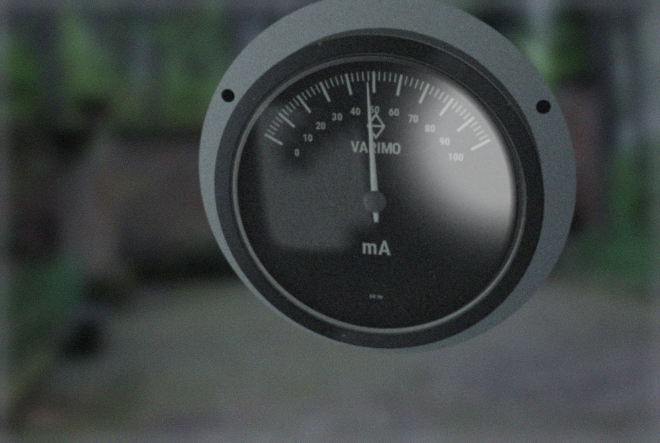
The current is 48; mA
